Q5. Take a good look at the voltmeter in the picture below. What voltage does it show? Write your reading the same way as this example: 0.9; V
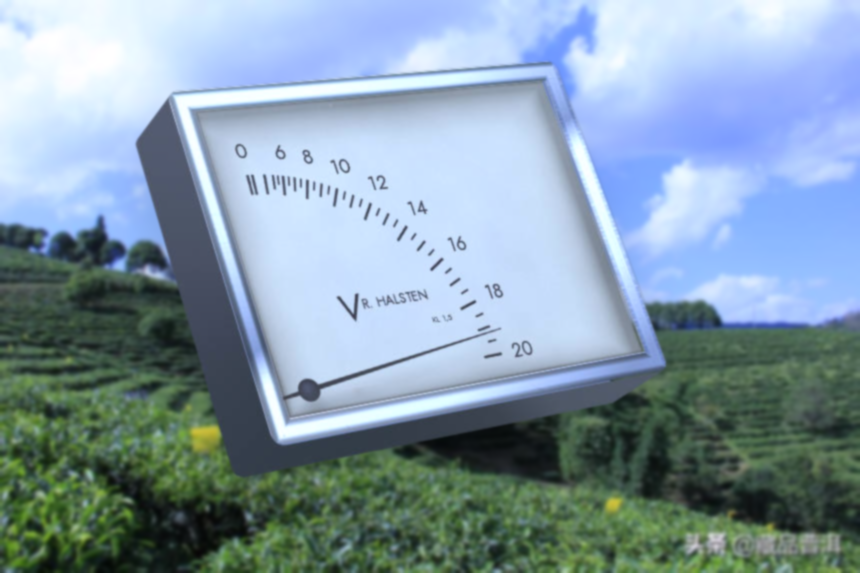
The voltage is 19.25; V
